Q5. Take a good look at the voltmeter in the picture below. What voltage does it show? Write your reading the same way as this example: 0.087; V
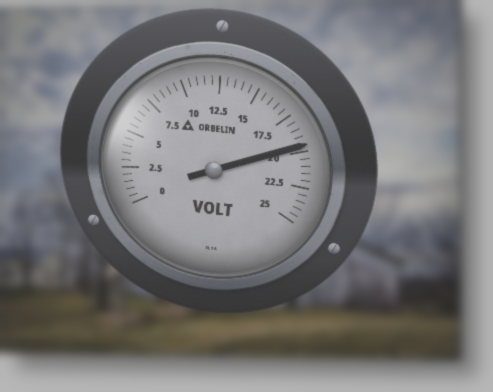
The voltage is 19.5; V
